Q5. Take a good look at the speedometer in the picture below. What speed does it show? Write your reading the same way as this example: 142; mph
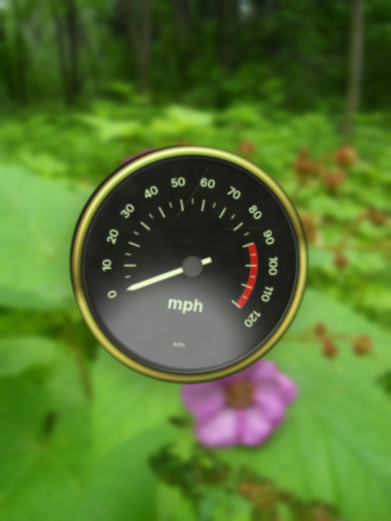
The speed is 0; mph
